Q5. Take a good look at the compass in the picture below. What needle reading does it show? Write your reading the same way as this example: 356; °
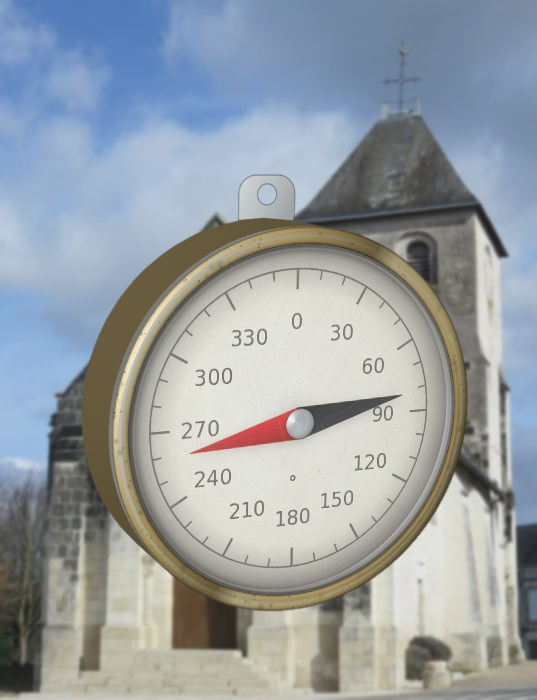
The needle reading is 260; °
